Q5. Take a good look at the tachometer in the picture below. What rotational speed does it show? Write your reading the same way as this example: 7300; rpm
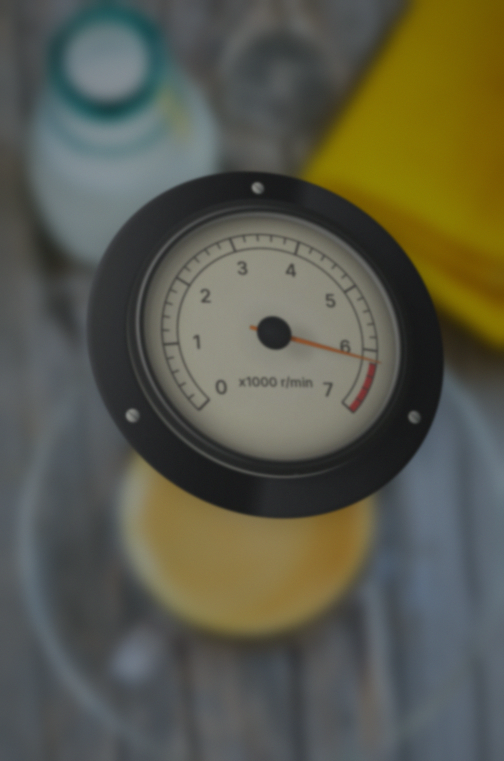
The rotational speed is 6200; rpm
